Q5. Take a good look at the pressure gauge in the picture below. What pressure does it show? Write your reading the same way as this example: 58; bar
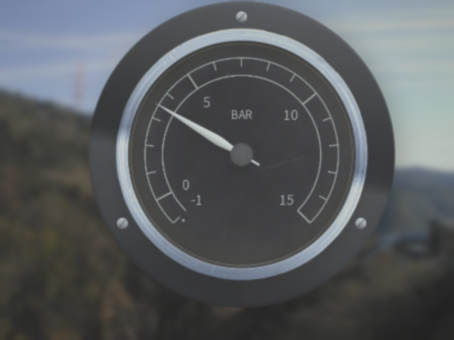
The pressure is 3.5; bar
